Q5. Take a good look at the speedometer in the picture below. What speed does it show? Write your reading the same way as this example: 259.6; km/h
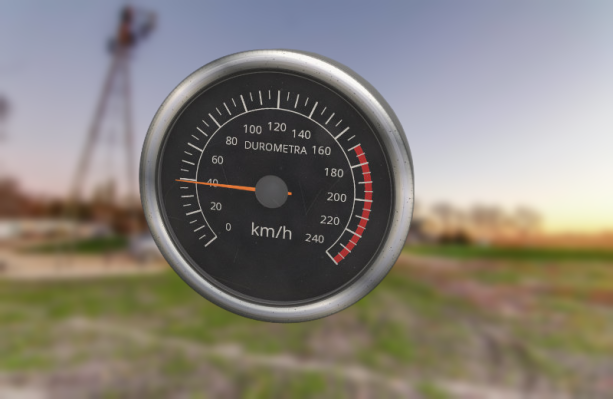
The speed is 40; km/h
